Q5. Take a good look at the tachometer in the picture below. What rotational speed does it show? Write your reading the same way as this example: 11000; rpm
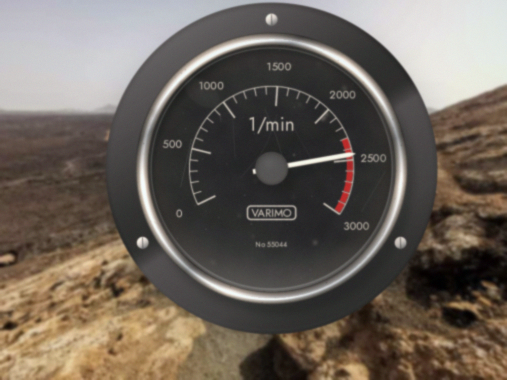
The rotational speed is 2450; rpm
